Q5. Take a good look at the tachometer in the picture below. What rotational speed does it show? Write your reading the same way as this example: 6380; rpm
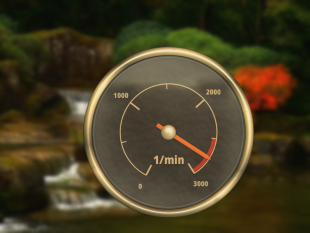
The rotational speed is 2750; rpm
